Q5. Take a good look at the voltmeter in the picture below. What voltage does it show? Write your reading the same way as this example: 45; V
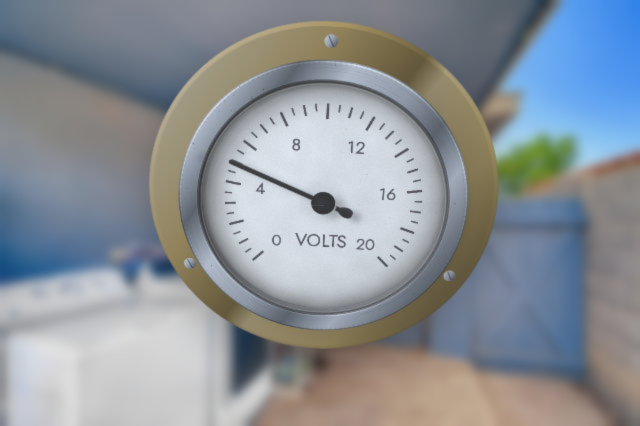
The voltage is 5; V
